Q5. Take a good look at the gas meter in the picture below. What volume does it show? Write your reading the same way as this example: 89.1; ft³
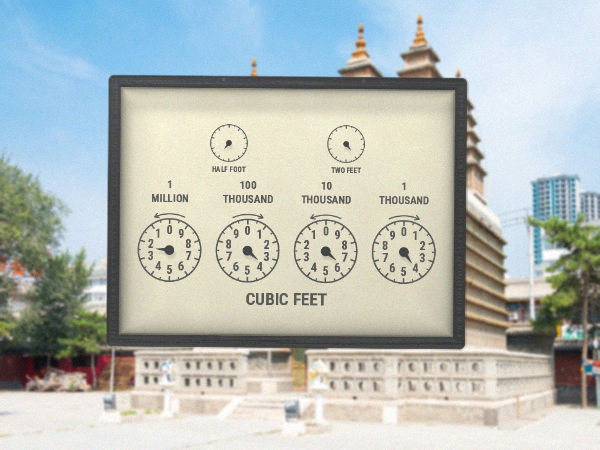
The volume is 236400; ft³
